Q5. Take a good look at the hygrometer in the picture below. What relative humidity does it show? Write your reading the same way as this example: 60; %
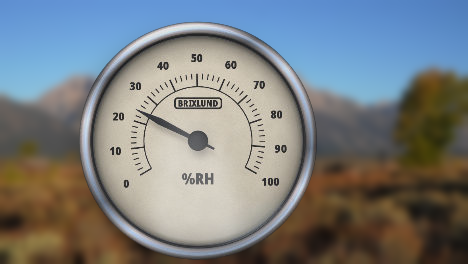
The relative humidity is 24; %
